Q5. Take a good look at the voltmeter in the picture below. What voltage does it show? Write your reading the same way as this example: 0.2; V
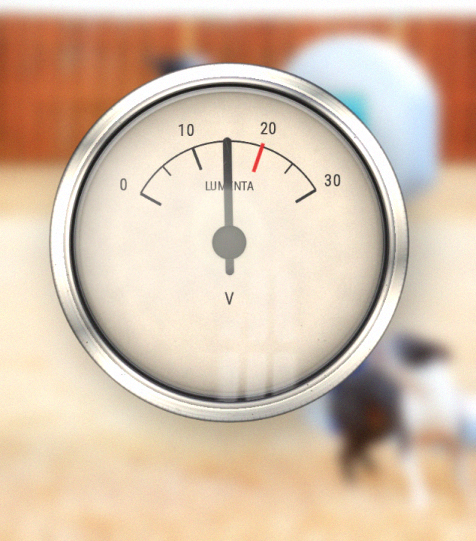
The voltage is 15; V
